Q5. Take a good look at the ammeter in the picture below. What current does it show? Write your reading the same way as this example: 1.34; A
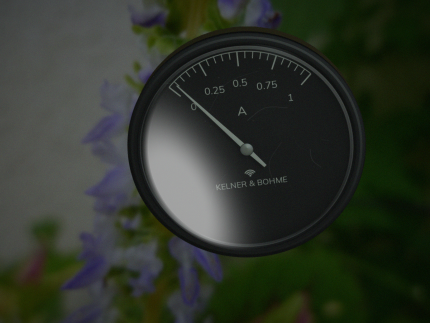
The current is 0.05; A
